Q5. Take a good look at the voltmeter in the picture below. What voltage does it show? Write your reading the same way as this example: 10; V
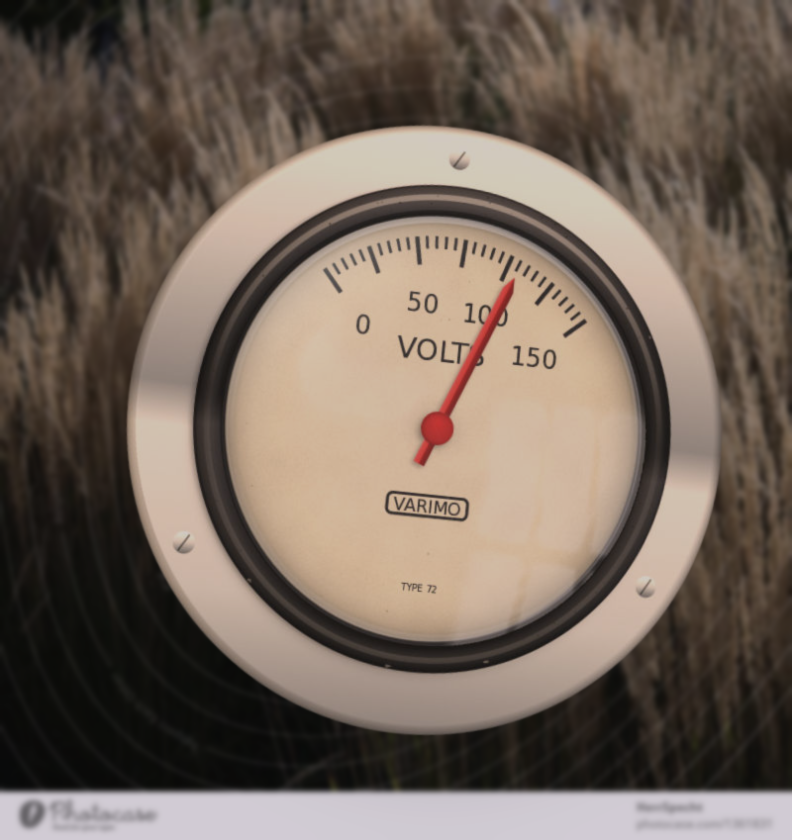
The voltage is 105; V
